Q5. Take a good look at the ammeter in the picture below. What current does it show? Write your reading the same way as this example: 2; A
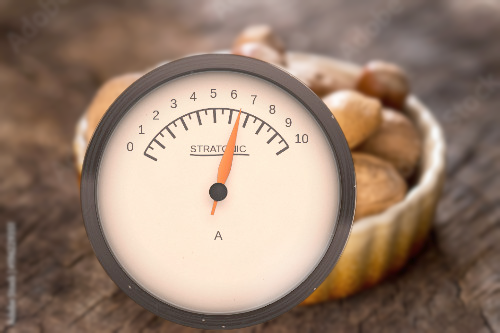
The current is 6.5; A
